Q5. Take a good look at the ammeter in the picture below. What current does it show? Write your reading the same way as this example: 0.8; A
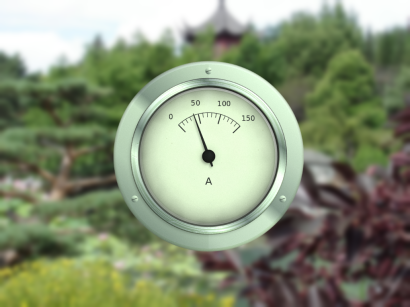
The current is 40; A
